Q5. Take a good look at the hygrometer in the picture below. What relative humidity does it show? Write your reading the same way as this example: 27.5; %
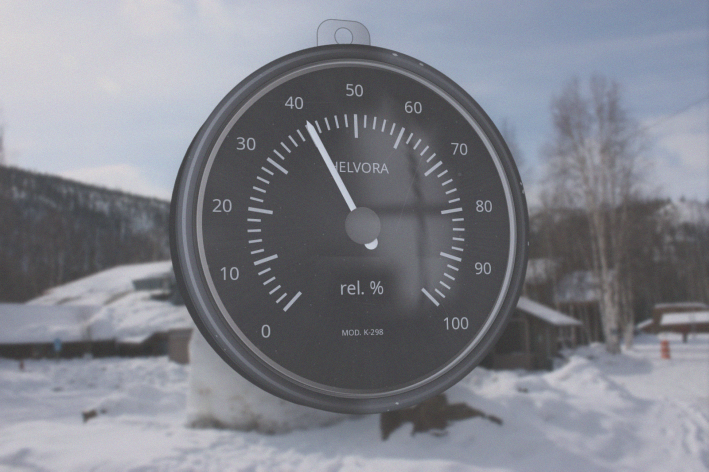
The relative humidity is 40; %
